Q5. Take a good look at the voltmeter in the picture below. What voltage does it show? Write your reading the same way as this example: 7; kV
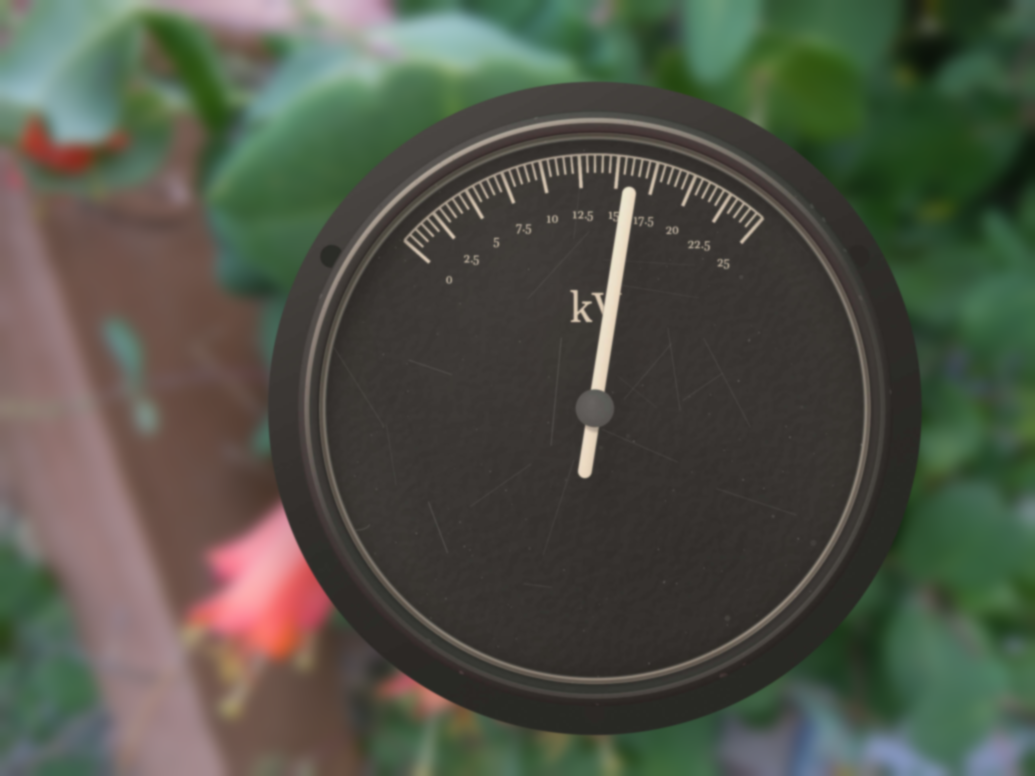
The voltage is 16; kV
